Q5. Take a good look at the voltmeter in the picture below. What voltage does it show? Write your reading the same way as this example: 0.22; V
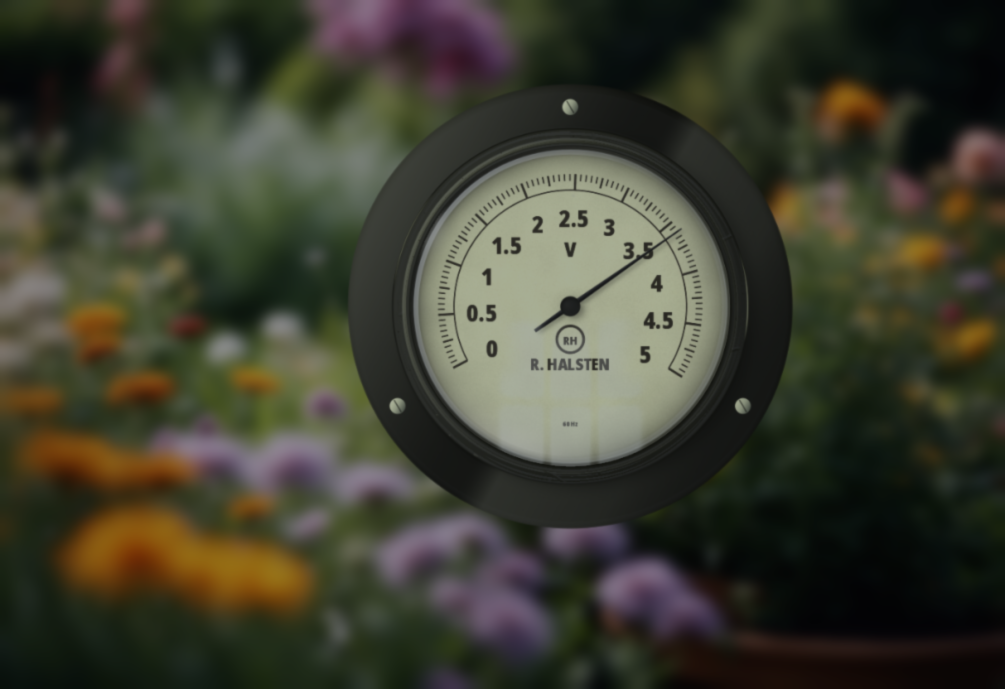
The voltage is 3.6; V
